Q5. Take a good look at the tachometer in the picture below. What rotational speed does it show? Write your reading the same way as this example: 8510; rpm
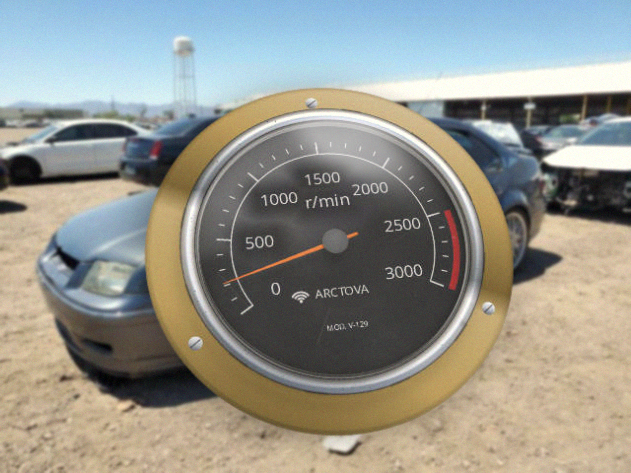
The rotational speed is 200; rpm
